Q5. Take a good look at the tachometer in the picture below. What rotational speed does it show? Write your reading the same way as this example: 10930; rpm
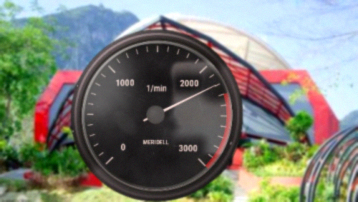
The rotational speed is 2200; rpm
